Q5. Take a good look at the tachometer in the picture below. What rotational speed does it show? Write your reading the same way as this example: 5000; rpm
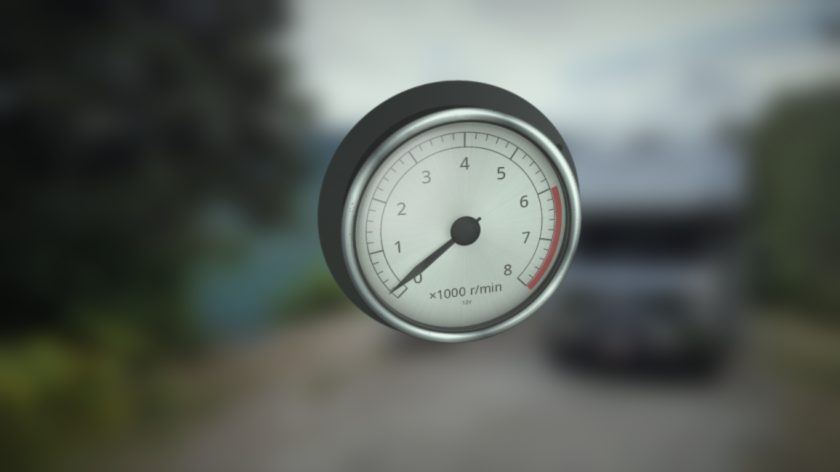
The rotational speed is 200; rpm
